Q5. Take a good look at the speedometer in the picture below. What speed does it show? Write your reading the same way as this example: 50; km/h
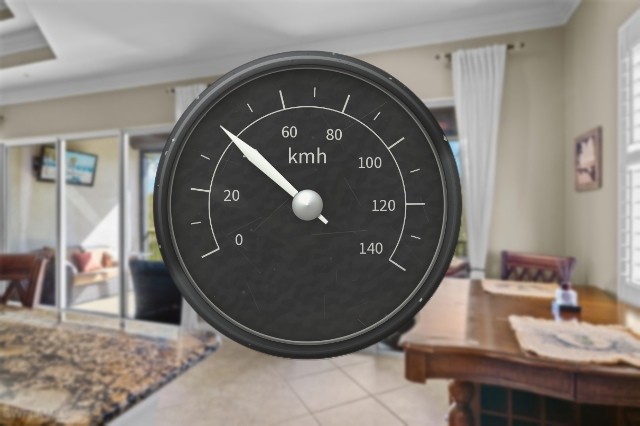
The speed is 40; km/h
